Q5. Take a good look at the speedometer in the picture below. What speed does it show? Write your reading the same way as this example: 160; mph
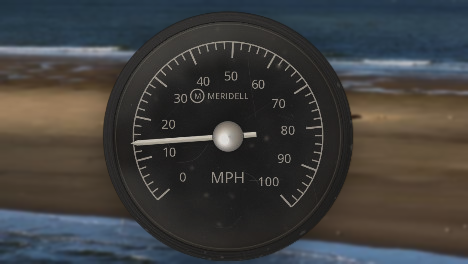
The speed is 14; mph
